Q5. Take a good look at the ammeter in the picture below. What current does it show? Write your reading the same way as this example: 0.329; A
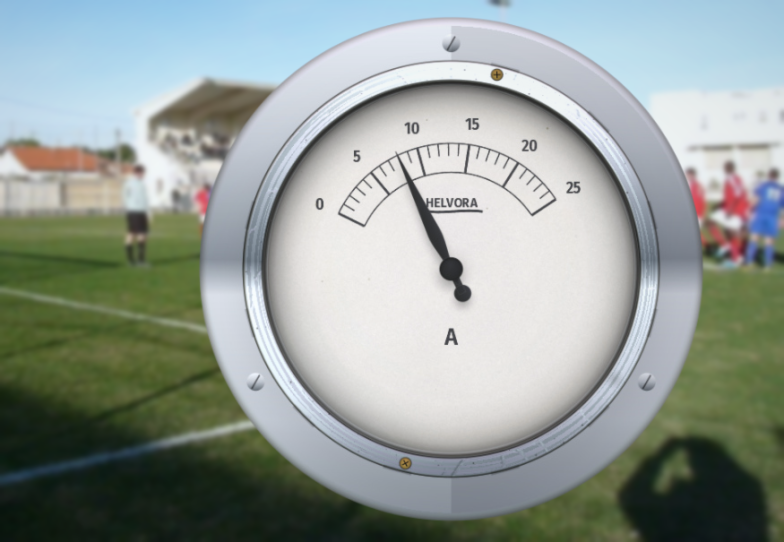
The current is 8; A
